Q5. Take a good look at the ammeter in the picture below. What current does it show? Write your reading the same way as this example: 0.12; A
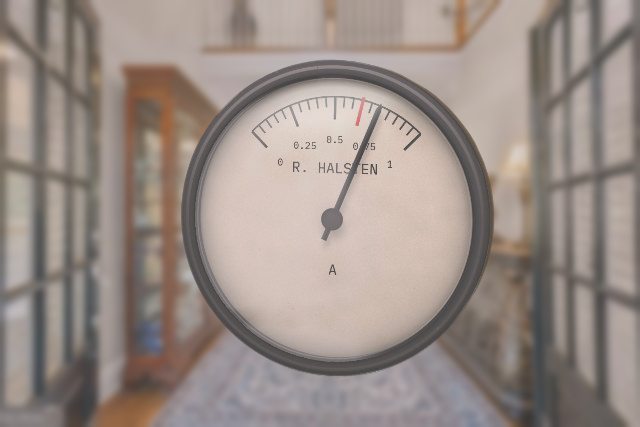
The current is 0.75; A
